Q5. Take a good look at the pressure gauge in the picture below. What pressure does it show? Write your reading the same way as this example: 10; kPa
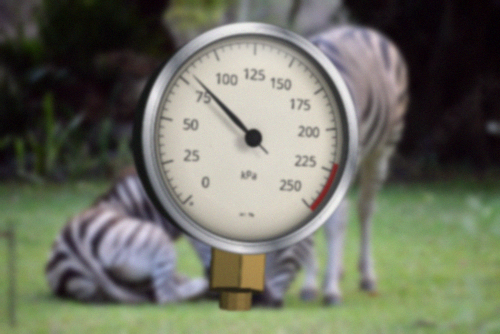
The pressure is 80; kPa
